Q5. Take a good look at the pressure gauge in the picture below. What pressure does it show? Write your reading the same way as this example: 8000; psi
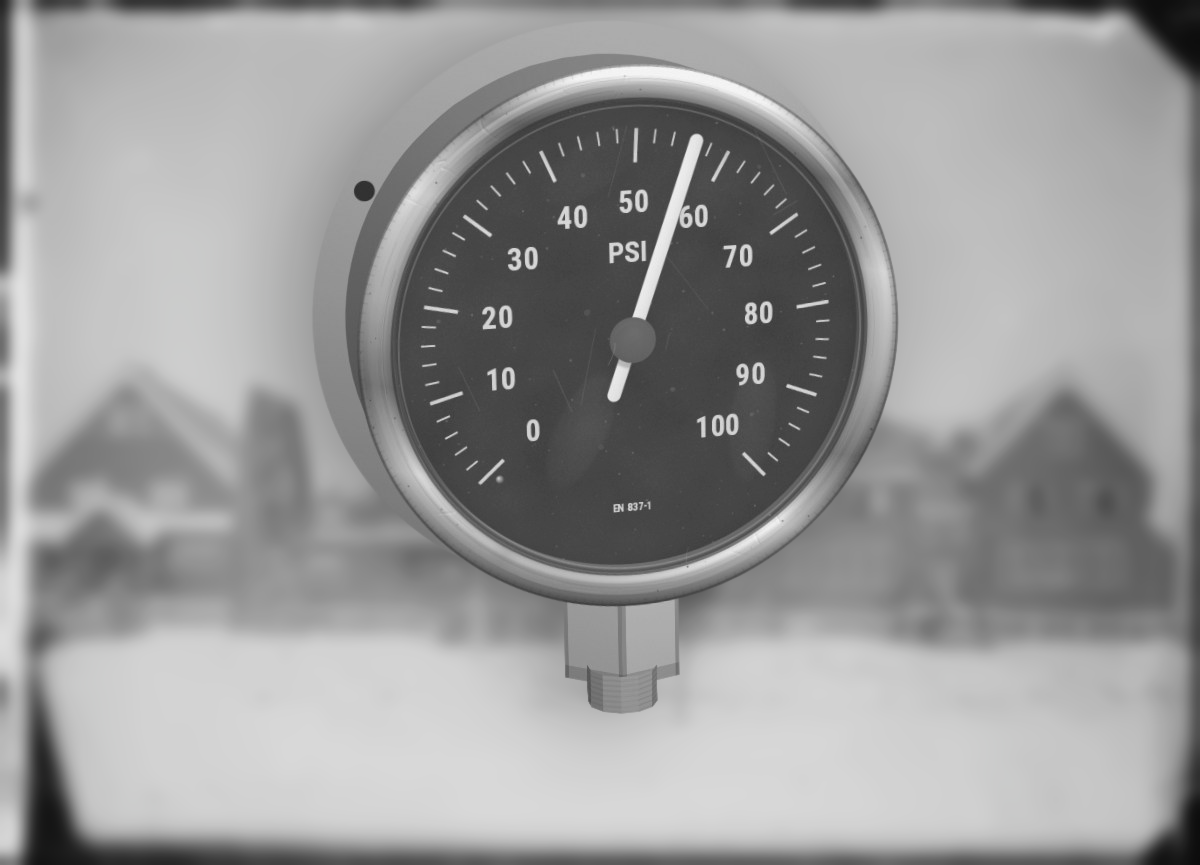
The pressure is 56; psi
